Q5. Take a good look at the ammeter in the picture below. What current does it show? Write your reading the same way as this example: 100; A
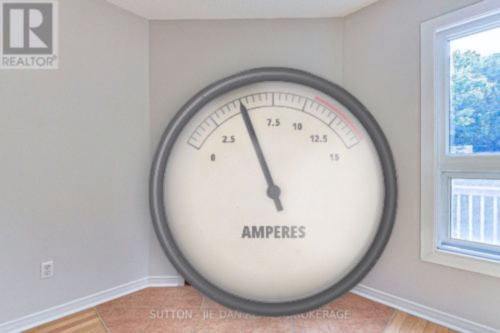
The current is 5; A
